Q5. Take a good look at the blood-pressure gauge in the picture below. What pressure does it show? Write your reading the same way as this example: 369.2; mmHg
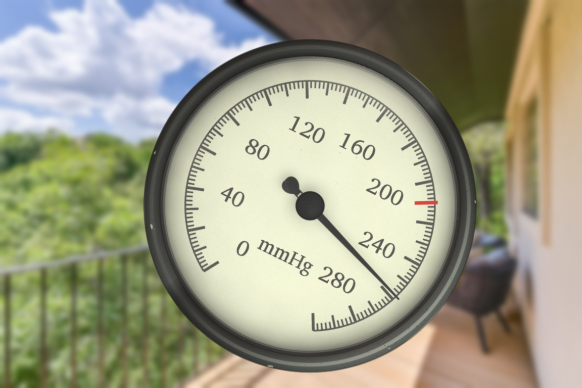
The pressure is 258; mmHg
